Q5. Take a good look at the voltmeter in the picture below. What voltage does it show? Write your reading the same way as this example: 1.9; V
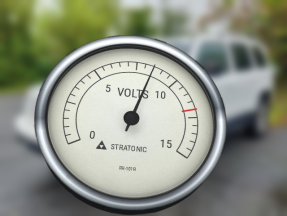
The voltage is 8.5; V
